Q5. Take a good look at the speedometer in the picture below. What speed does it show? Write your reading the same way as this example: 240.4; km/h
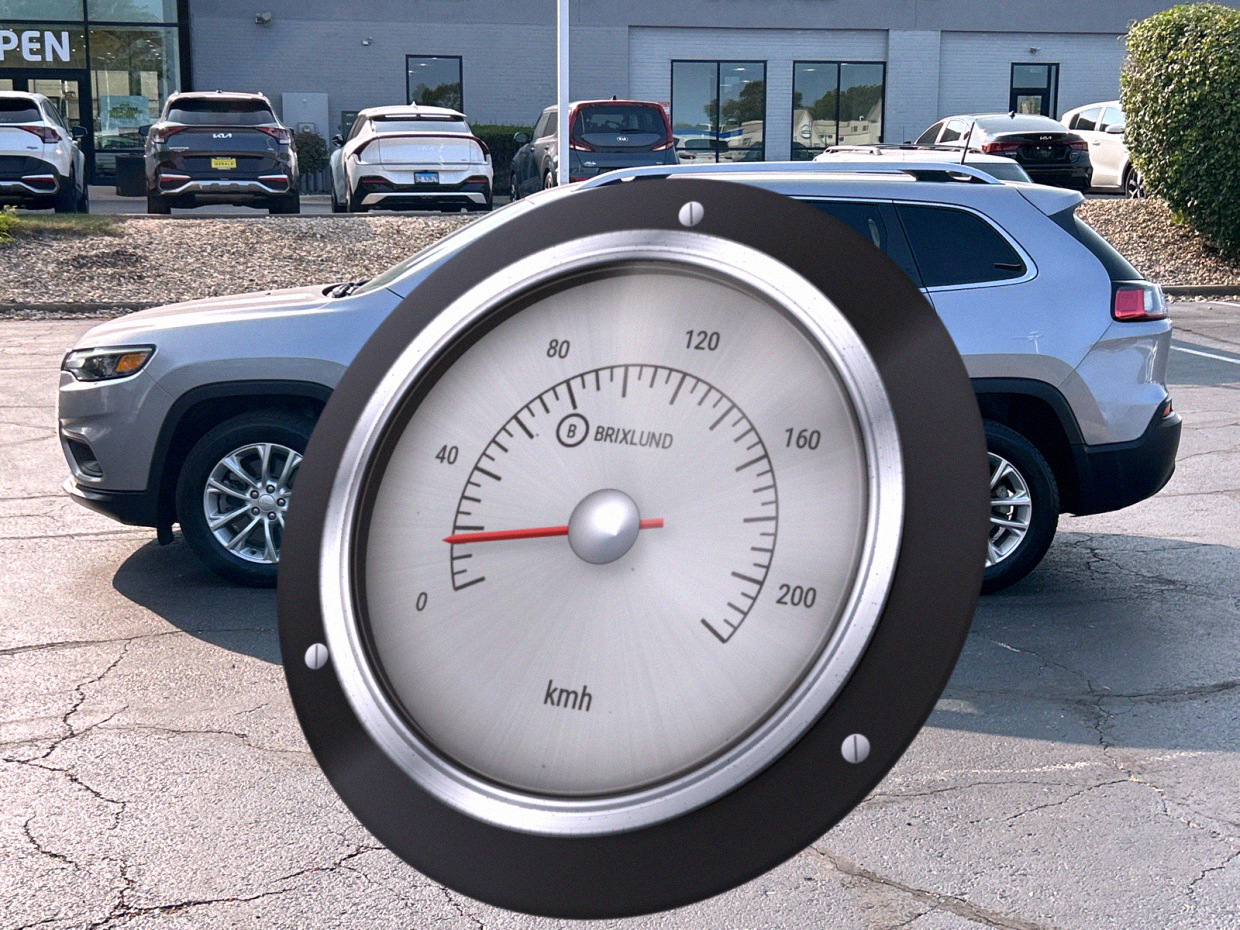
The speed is 15; km/h
